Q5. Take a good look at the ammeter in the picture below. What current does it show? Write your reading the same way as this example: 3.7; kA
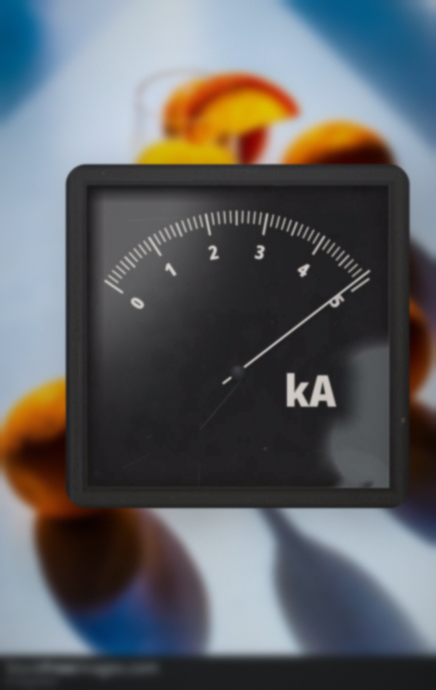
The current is 4.9; kA
